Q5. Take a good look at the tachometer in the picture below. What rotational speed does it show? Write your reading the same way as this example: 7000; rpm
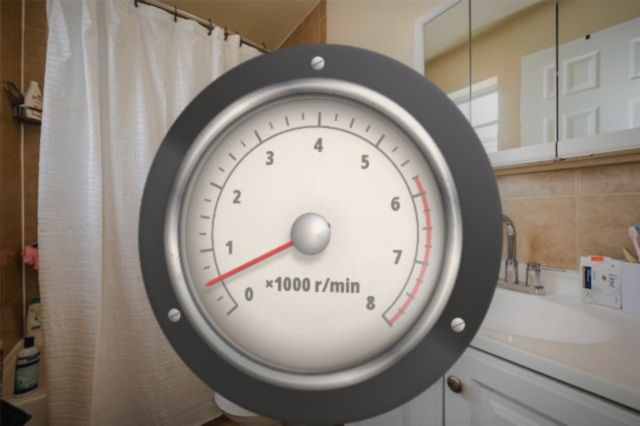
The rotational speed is 500; rpm
